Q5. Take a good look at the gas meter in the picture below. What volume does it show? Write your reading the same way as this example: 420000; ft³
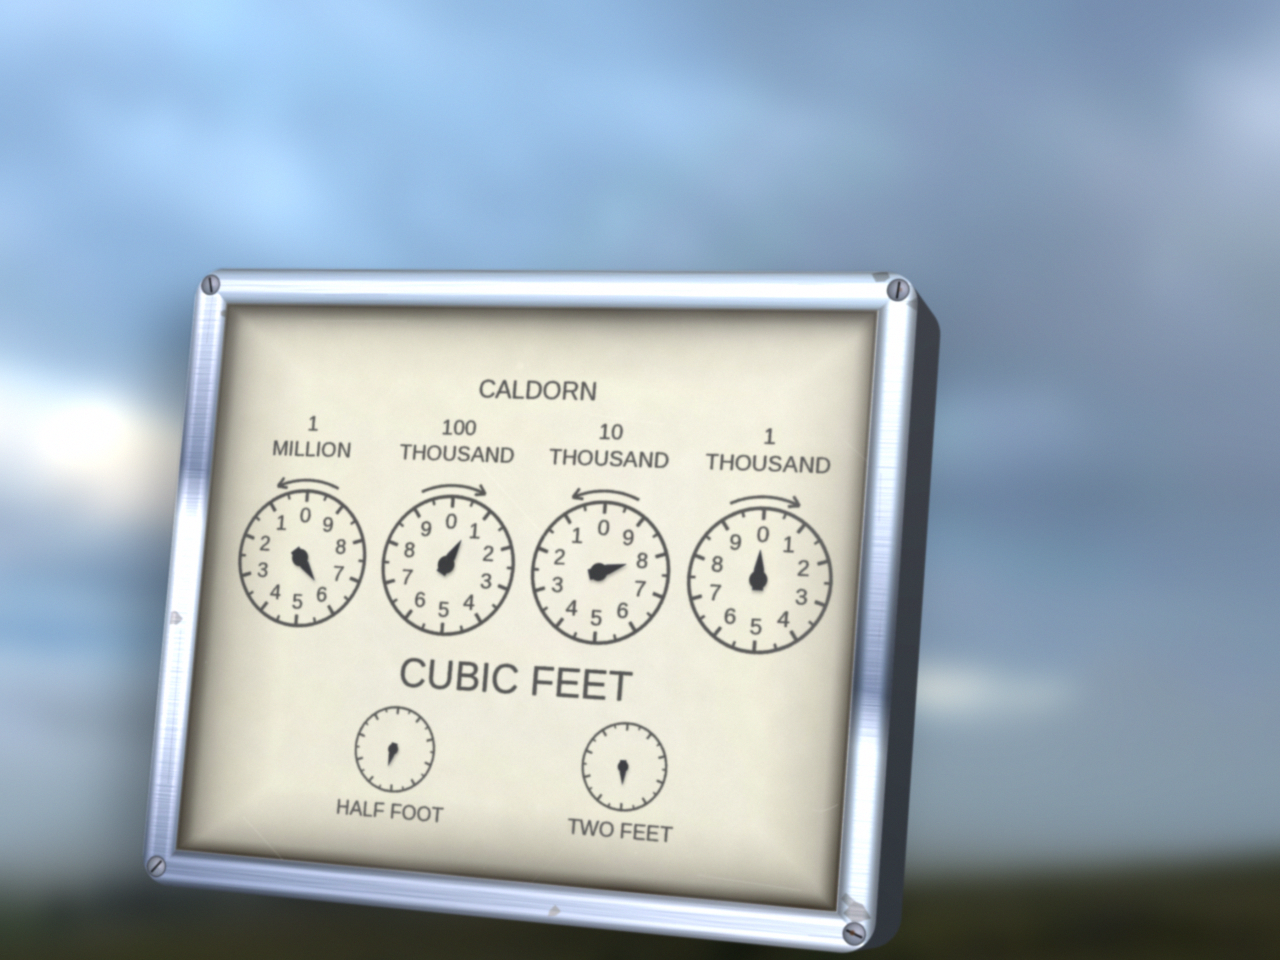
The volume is 608000; ft³
